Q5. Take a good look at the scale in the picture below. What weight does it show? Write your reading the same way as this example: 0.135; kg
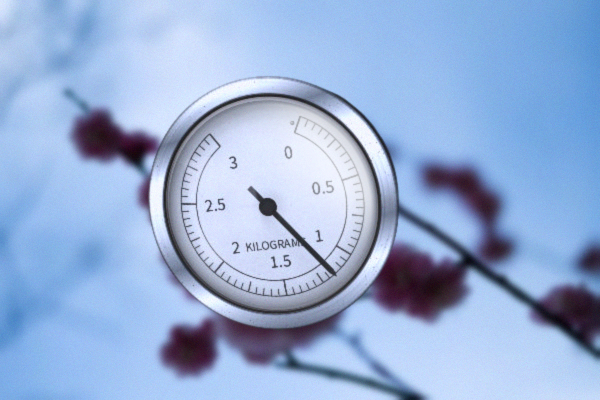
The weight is 1.15; kg
